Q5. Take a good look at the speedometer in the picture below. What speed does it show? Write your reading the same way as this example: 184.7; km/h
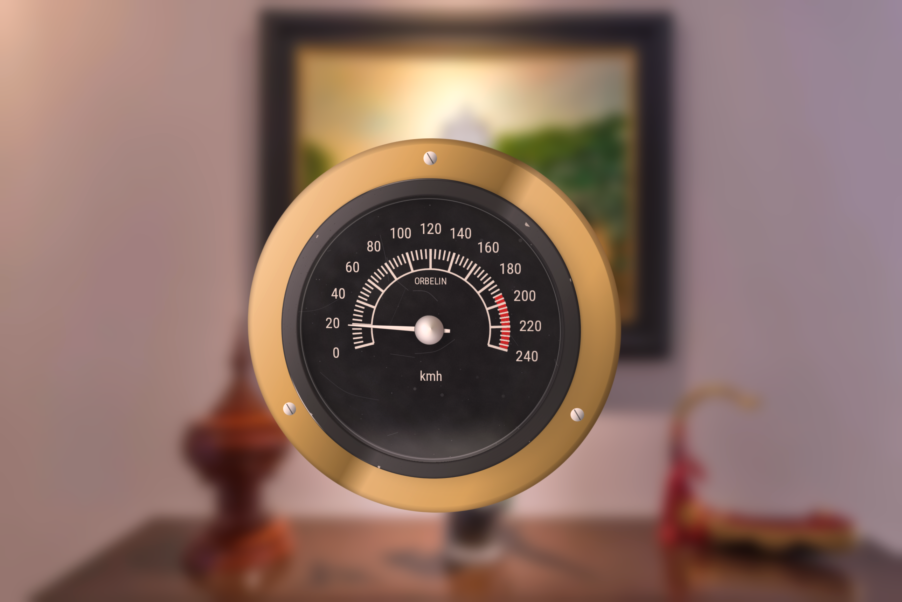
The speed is 20; km/h
